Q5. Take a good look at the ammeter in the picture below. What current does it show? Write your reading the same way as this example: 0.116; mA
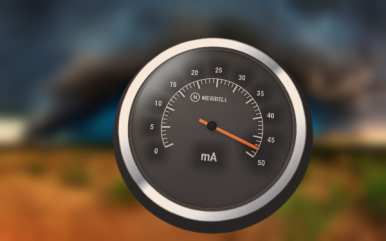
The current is 48; mA
